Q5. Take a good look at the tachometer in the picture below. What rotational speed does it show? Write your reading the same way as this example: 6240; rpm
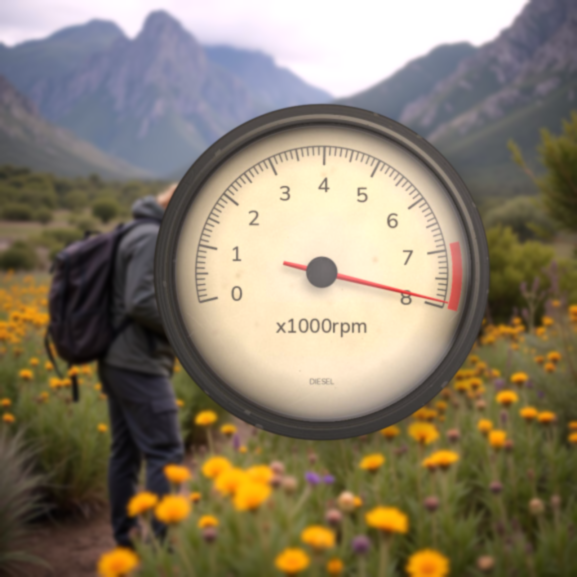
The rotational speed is 7900; rpm
